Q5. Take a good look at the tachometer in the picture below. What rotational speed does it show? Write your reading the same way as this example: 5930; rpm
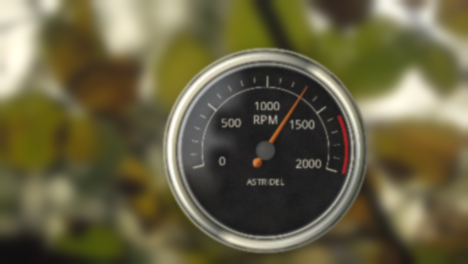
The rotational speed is 1300; rpm
